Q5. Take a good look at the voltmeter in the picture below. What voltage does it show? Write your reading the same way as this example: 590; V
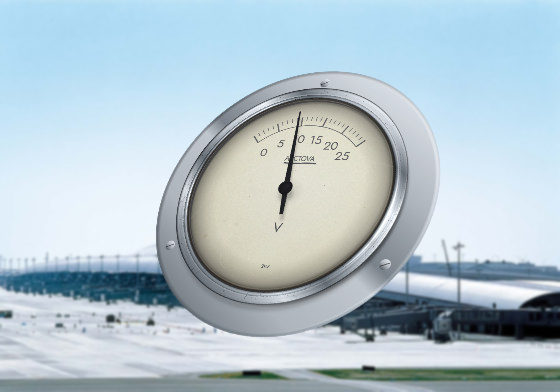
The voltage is 10; V
